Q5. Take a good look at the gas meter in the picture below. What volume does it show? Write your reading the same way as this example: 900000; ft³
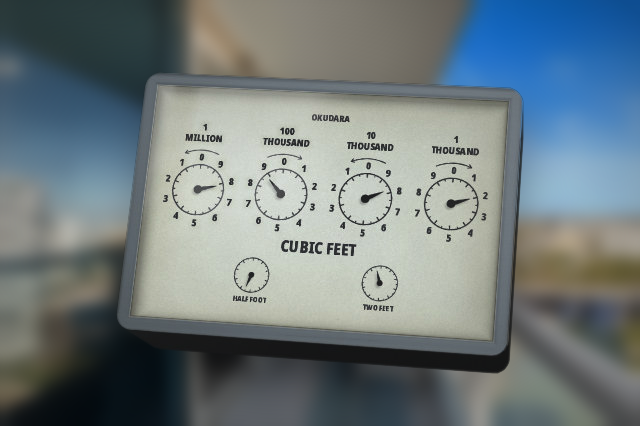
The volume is 788200; ft³
